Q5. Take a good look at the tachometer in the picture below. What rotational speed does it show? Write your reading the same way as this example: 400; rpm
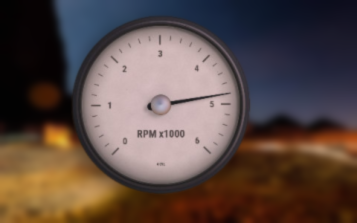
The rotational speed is 4800; rpm
